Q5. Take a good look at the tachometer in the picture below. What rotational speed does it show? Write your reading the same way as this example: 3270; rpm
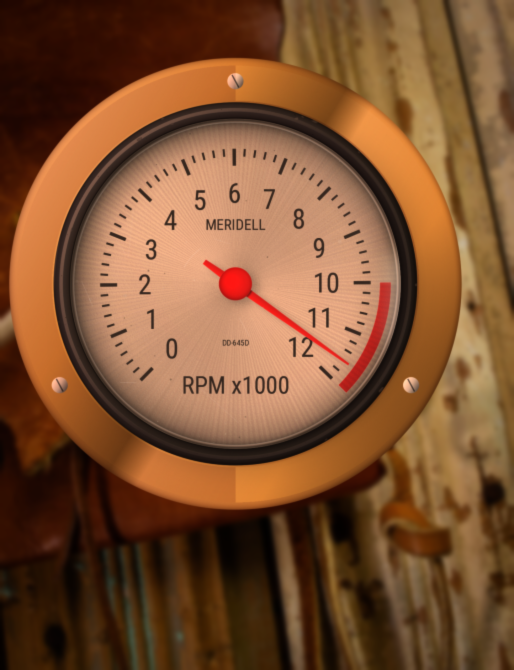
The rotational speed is 11600; rpm
